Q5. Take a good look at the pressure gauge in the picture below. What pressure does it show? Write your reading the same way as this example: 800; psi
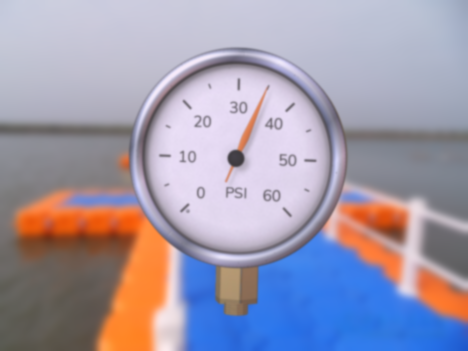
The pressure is 35; psi
